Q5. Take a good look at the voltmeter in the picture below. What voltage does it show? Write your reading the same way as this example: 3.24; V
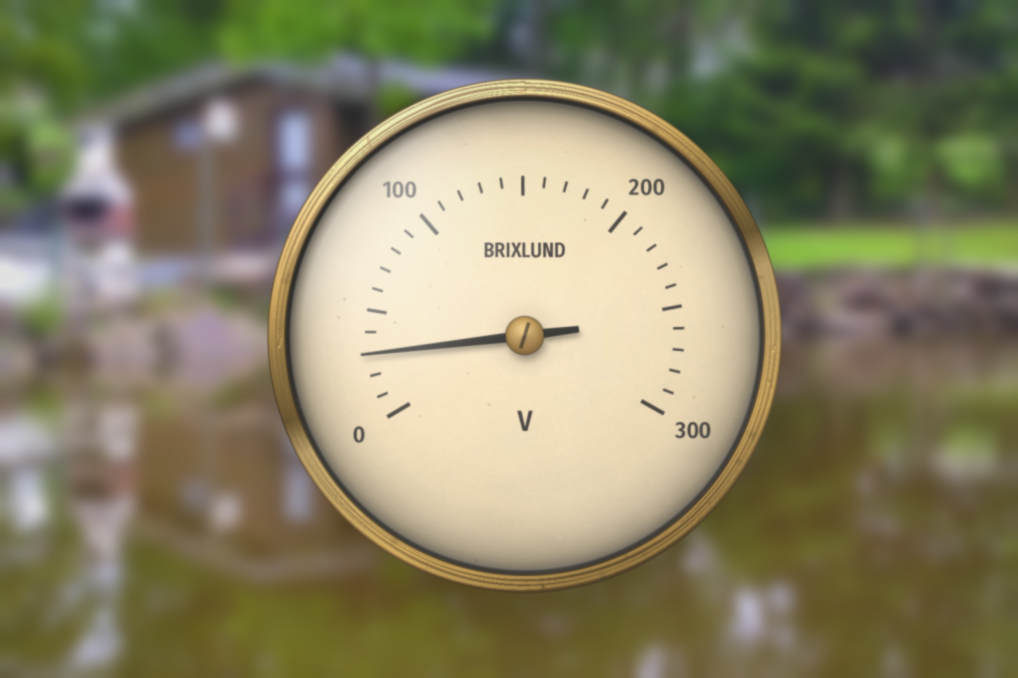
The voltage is 30; V
